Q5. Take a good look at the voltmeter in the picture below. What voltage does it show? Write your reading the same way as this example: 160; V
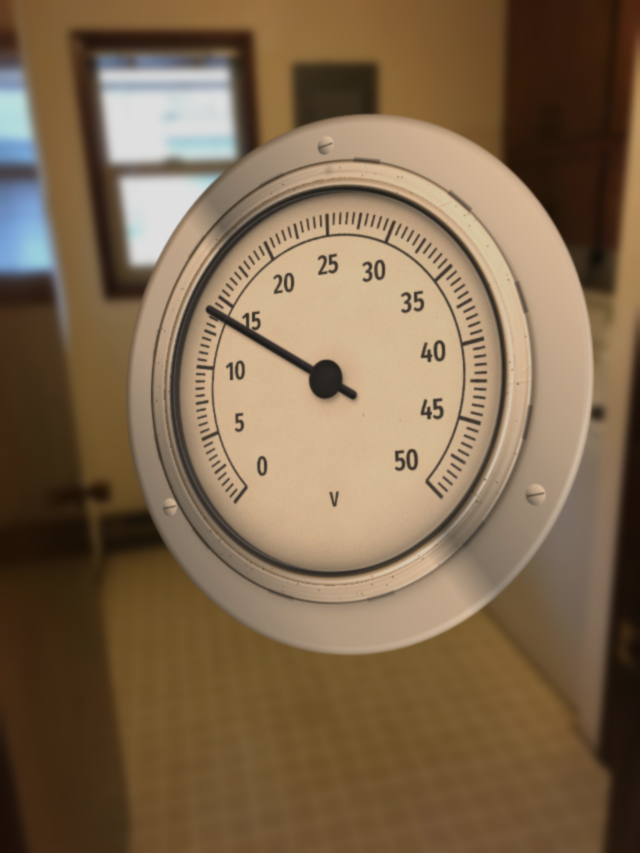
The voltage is 14; V
